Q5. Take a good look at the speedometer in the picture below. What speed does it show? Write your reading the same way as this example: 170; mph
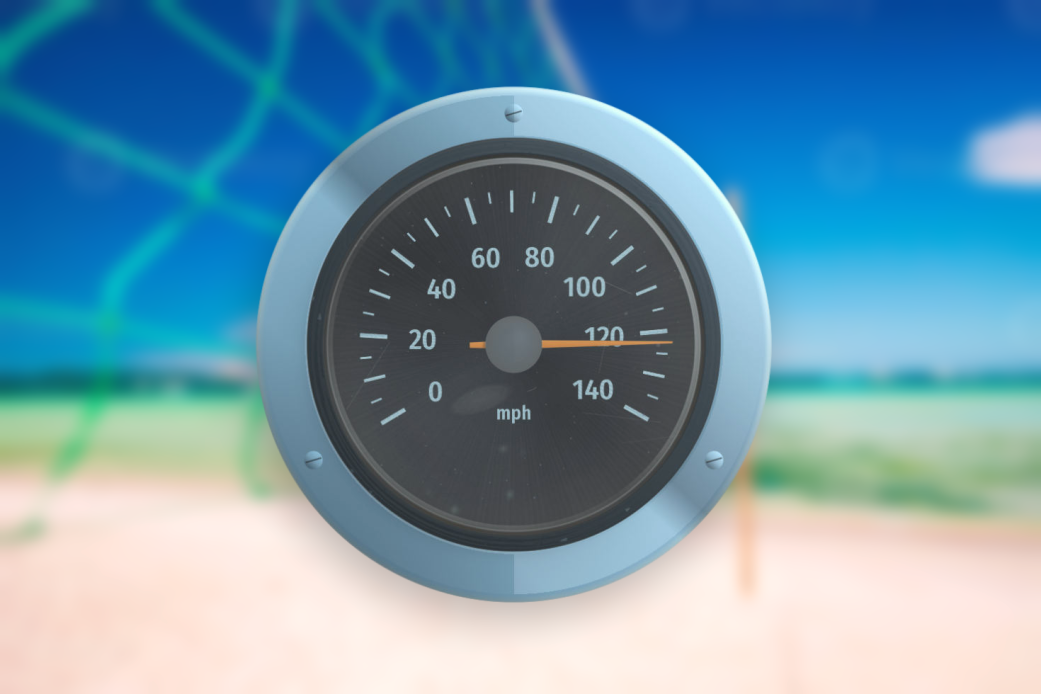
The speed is 122.5; mph
